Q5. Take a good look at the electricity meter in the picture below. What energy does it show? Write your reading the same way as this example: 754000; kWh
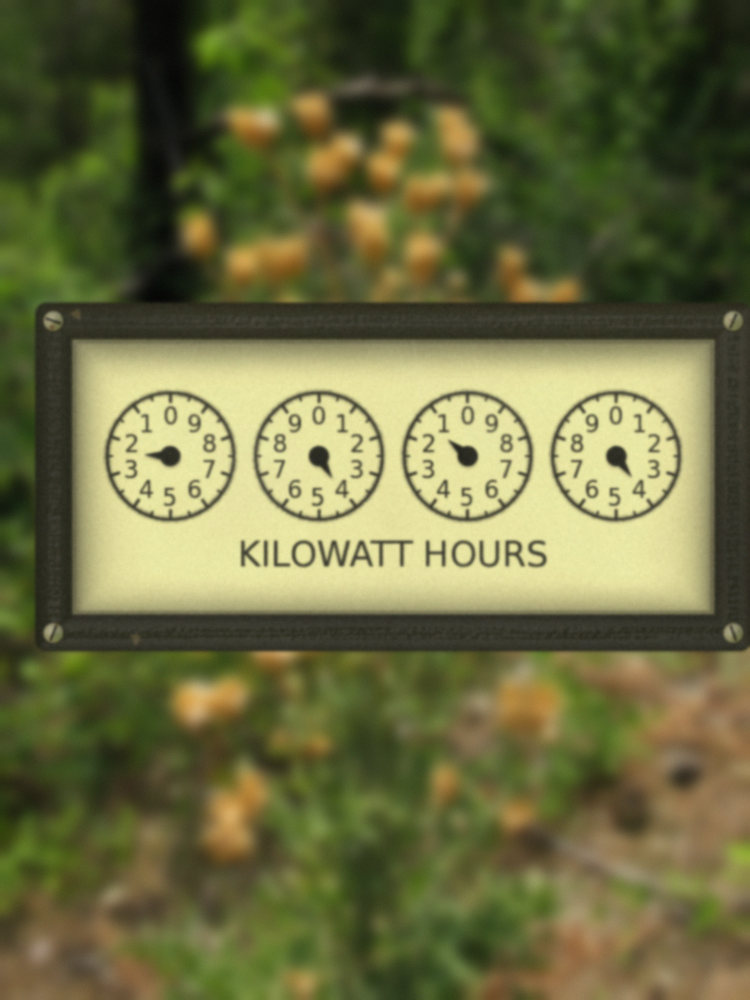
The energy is 2414; kWh
